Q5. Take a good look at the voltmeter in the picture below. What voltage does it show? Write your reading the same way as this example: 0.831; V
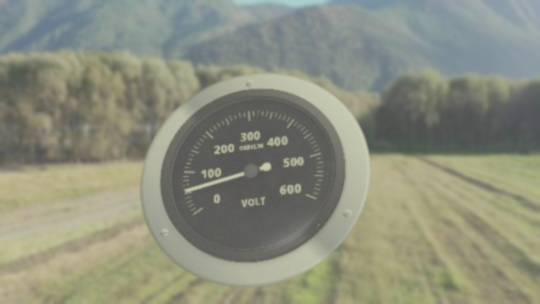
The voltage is 50; V
